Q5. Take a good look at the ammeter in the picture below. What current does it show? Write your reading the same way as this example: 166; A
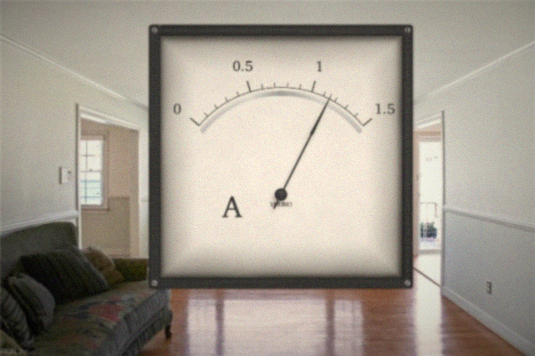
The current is 1.15; A
